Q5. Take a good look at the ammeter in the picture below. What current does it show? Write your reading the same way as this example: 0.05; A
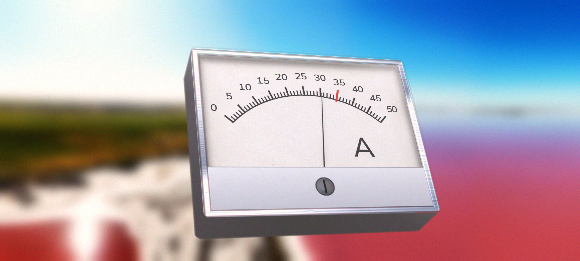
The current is 30; A
